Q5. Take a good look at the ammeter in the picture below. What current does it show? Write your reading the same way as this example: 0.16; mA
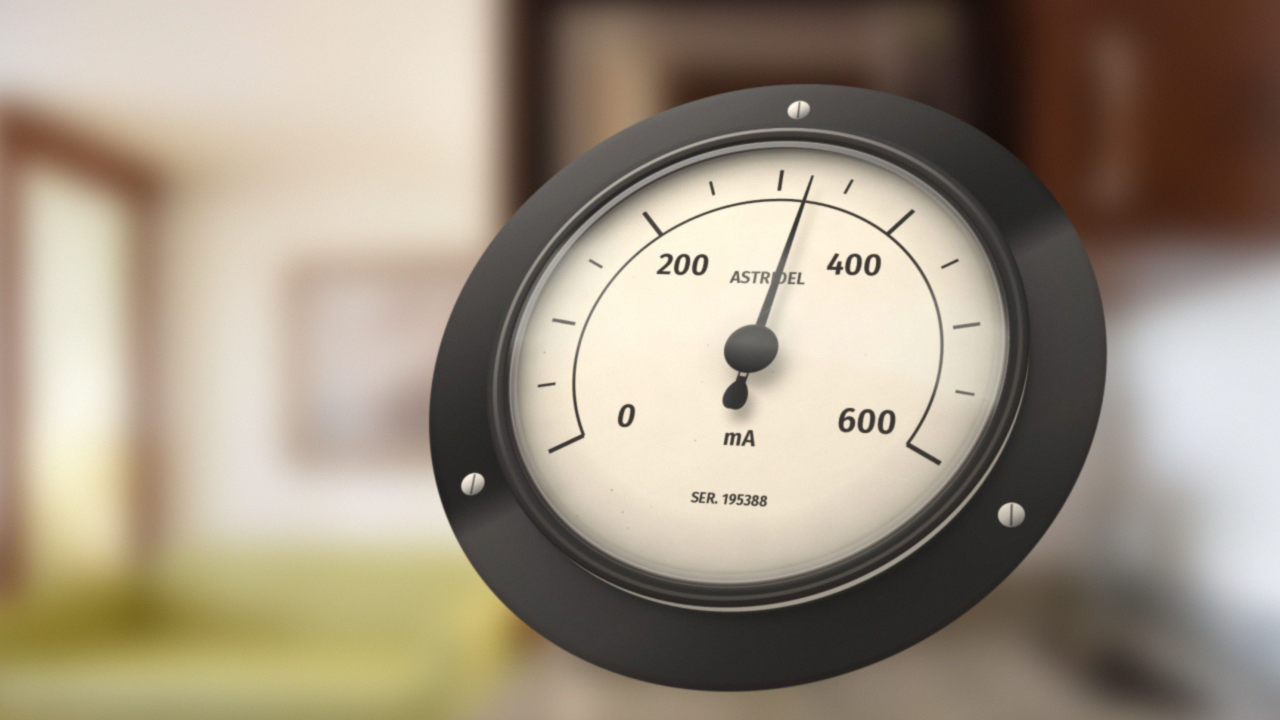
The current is 325; mA
